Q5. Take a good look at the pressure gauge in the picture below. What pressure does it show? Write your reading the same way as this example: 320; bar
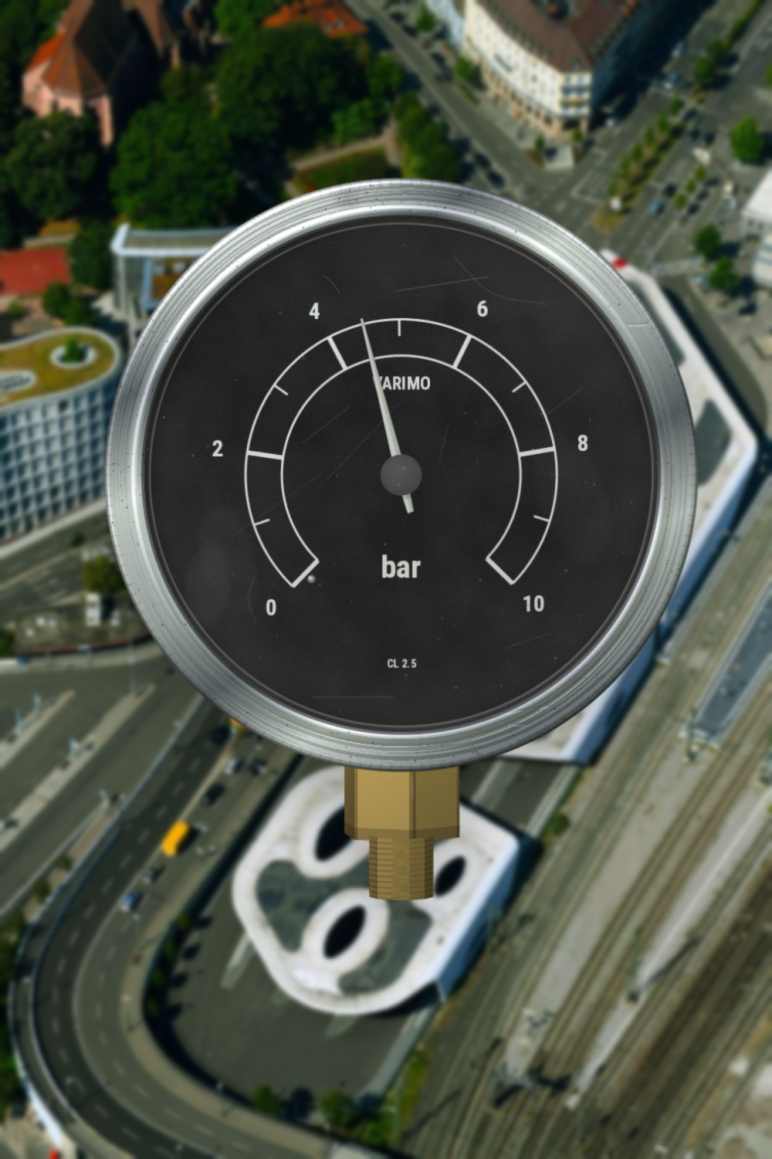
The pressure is 4.5; bar
